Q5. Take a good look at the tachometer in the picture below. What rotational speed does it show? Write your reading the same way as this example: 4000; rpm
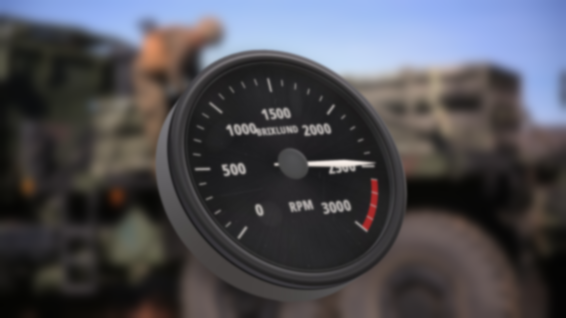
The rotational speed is 2500; rpm
